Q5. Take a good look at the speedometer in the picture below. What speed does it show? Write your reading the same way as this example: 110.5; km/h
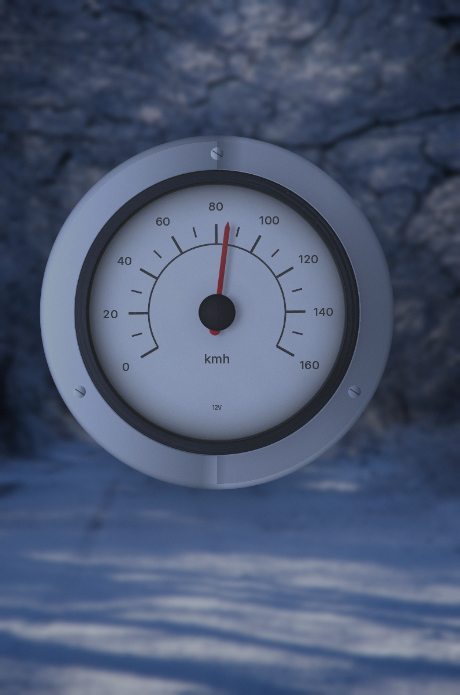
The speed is 85; km/h
